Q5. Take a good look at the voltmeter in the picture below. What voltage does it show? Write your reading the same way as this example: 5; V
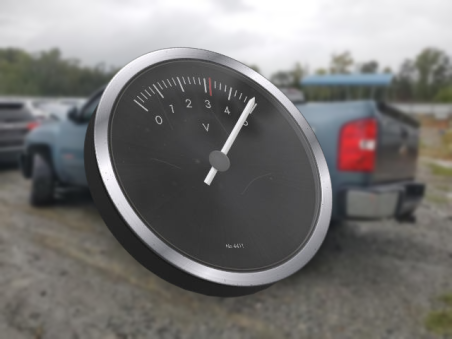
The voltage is 4.8; V
